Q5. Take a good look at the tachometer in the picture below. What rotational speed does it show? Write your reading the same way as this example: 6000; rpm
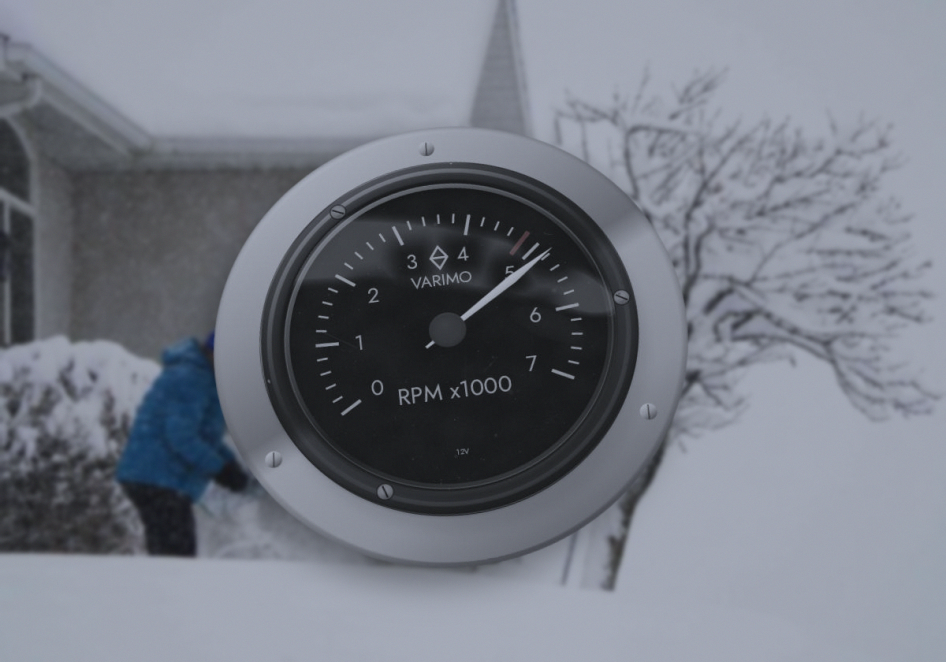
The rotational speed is 5200; rpm
